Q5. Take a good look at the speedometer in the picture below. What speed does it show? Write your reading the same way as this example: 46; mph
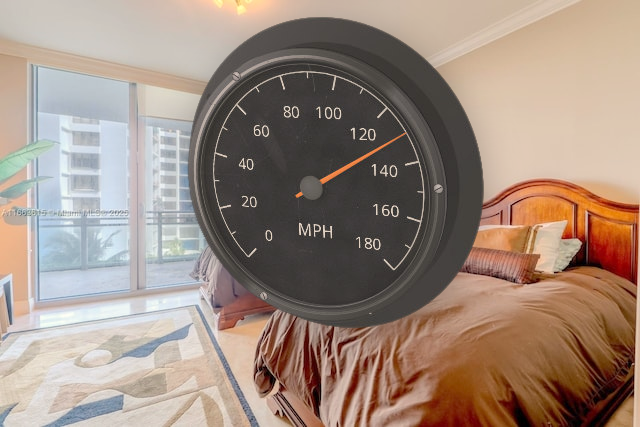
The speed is 130; mph
